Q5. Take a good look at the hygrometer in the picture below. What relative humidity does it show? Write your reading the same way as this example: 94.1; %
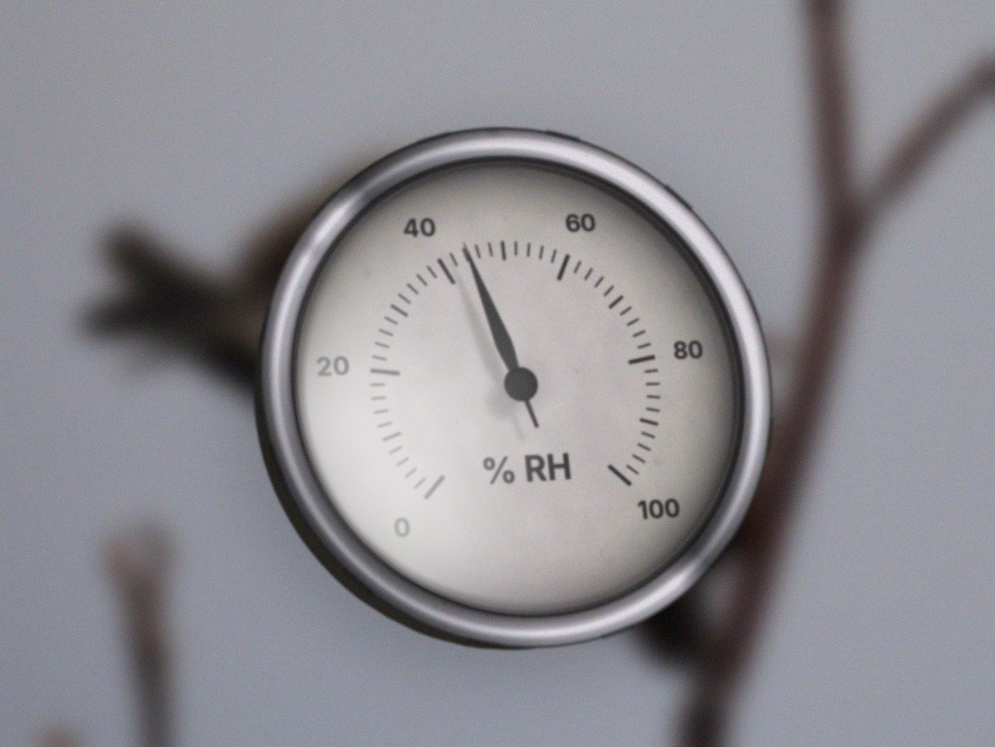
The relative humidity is 44; %
